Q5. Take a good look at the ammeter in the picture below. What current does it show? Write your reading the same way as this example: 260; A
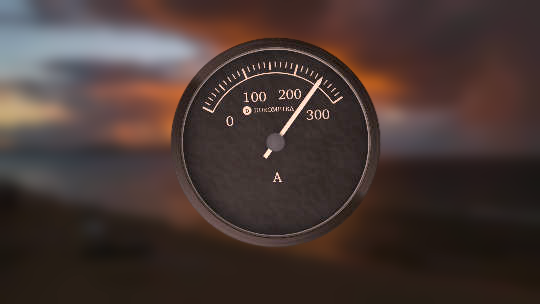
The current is 250; A
